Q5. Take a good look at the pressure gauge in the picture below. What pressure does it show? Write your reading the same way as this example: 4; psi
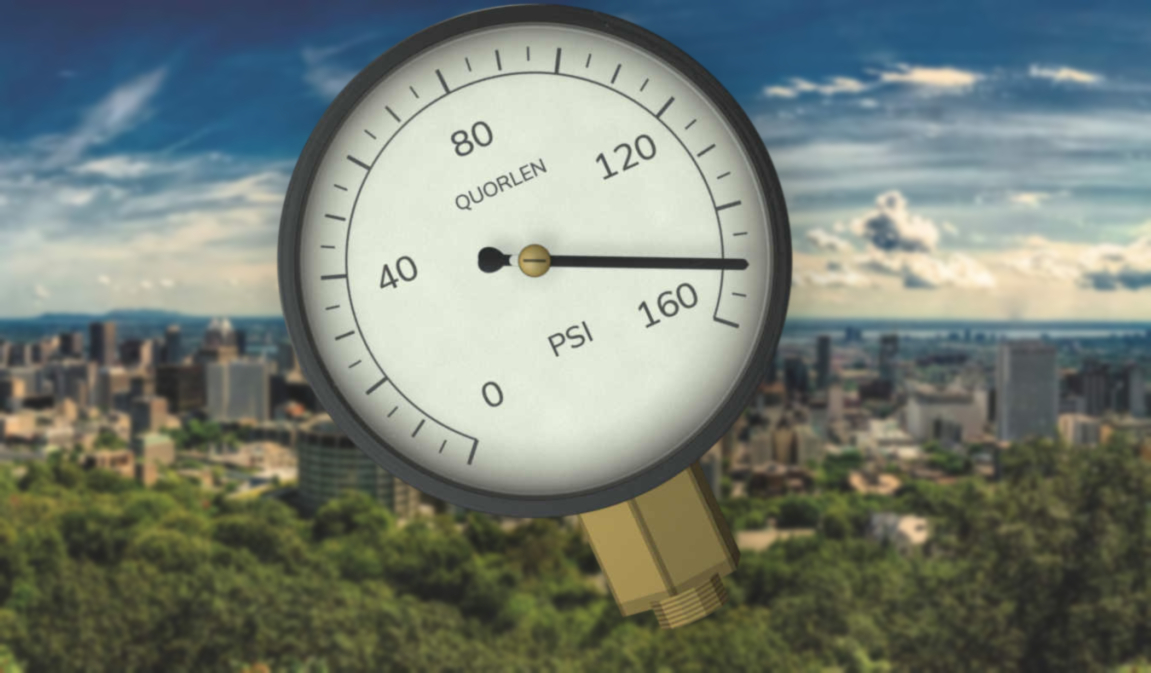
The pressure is 150; psi
